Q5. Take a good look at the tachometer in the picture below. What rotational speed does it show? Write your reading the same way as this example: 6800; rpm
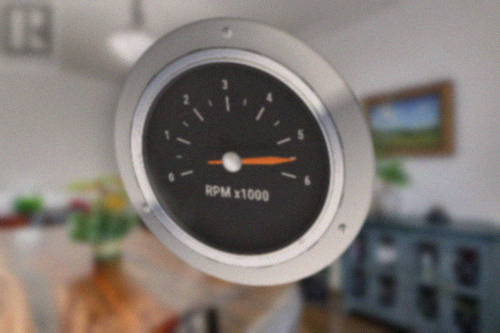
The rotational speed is 5500; rpm
